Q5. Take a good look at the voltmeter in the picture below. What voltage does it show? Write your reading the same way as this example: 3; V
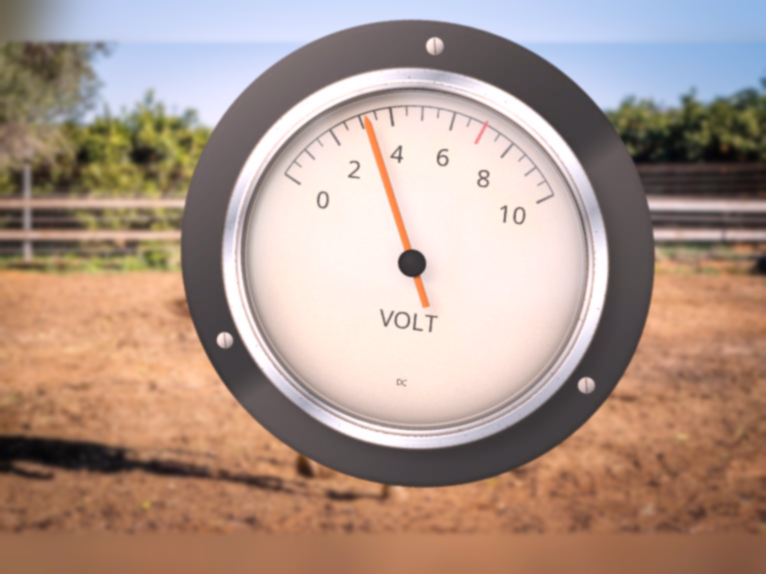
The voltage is 3.25; V
